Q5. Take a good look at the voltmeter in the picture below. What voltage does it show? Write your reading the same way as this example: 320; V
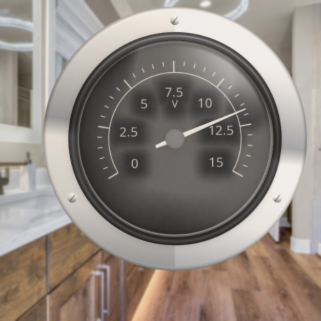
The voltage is 11.75; V
